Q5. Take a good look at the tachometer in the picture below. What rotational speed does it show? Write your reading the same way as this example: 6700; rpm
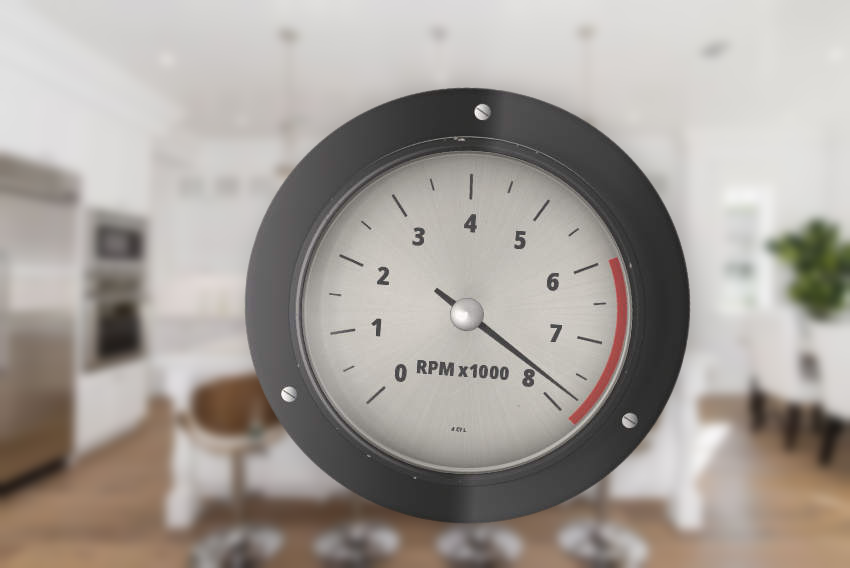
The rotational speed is 7750; rpm
